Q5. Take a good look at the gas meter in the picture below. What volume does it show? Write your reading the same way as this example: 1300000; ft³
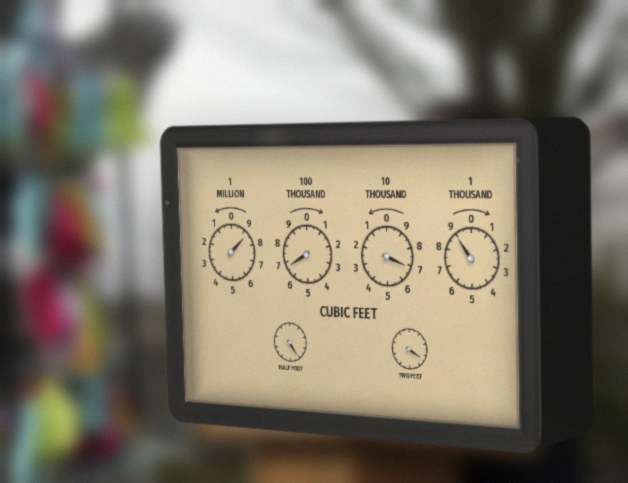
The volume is 866900; ft³
